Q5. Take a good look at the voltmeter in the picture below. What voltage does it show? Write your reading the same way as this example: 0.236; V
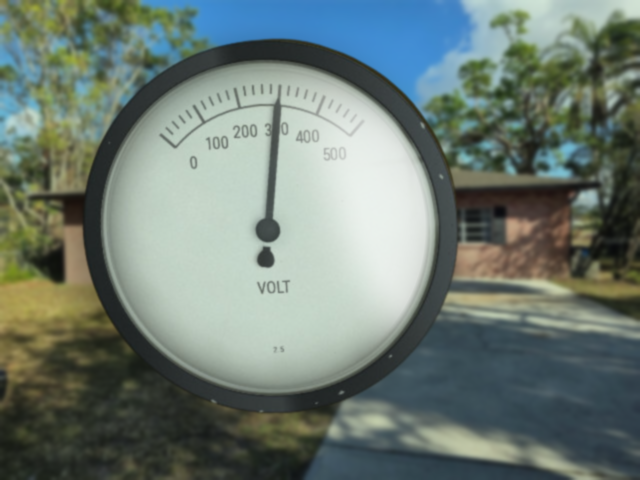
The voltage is 300; V
